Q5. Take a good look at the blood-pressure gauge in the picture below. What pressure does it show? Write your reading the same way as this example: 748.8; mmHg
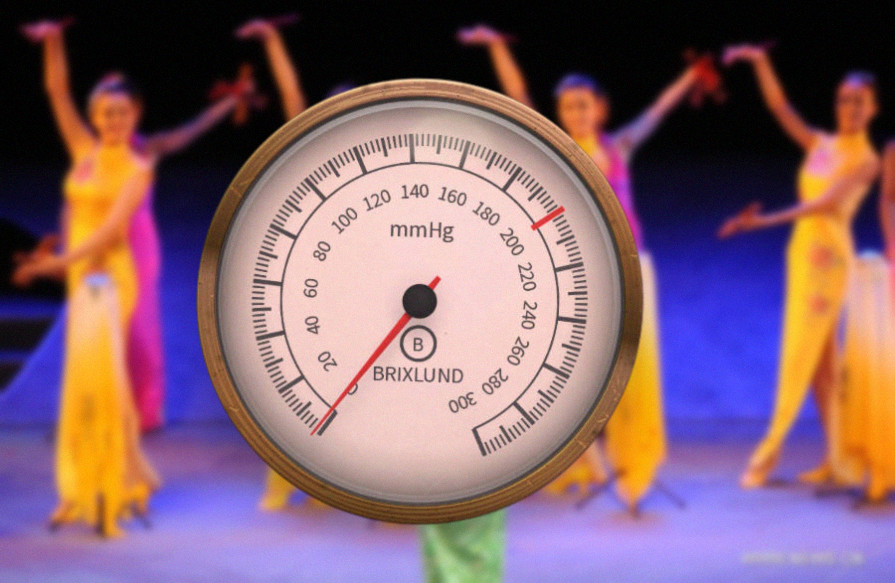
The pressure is 2; mmHg
